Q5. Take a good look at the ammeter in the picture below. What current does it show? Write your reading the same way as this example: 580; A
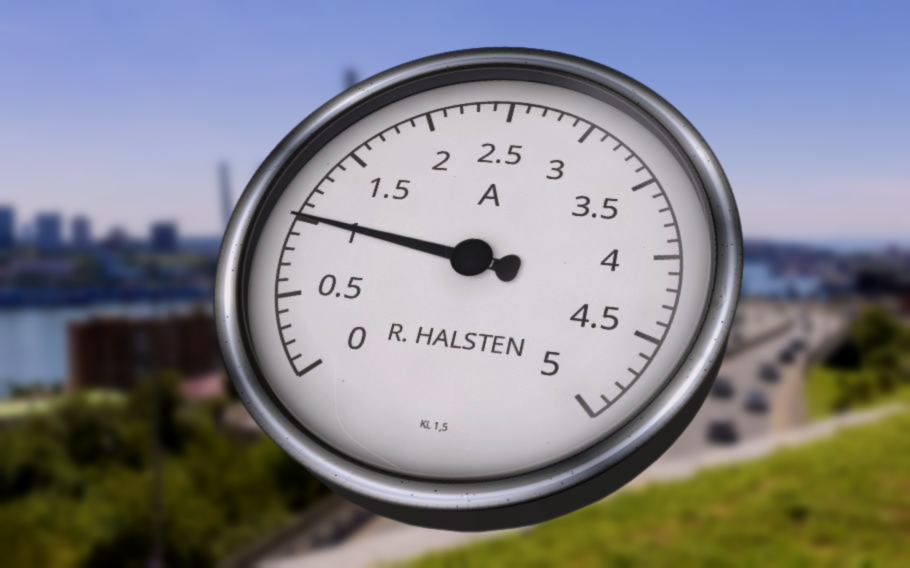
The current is 1; A
